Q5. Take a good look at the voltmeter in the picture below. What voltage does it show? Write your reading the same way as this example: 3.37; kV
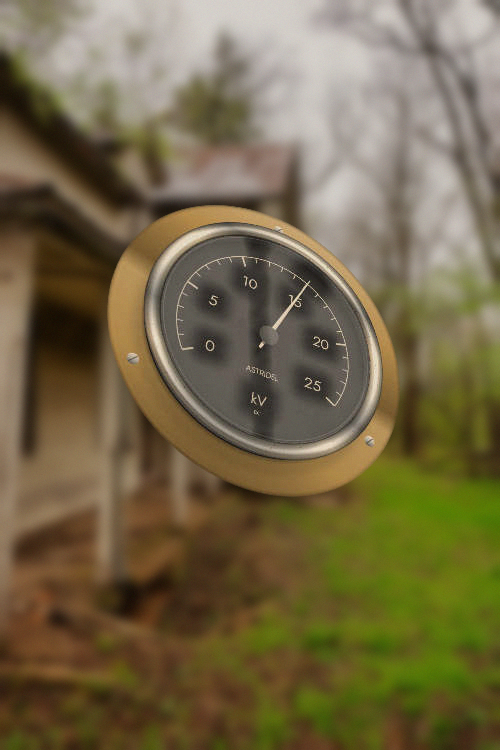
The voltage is 15; kV
